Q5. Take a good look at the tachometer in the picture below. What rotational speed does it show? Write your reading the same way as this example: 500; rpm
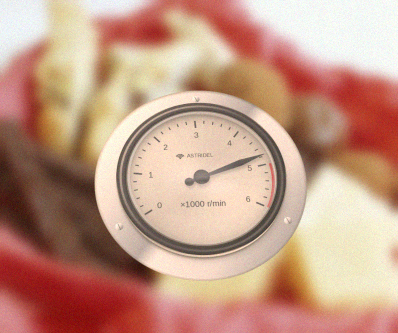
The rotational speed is 4800; rpm
